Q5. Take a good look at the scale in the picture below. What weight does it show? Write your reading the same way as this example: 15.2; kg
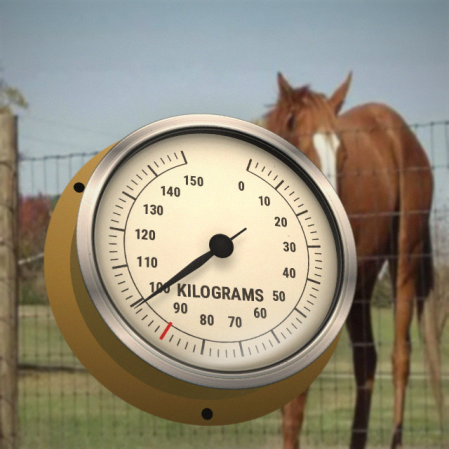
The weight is 99; kg
